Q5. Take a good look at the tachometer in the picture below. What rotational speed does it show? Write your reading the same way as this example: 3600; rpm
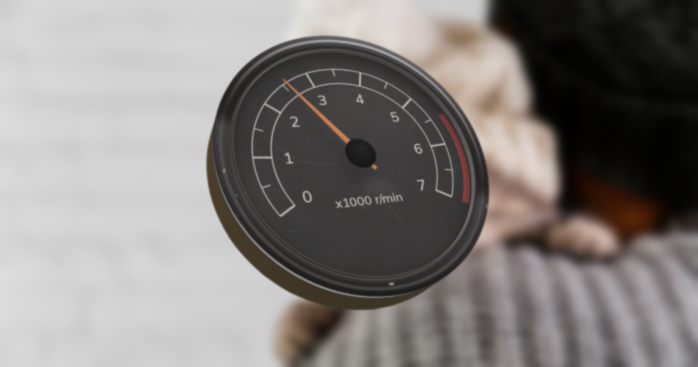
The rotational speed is 2500; rpm
